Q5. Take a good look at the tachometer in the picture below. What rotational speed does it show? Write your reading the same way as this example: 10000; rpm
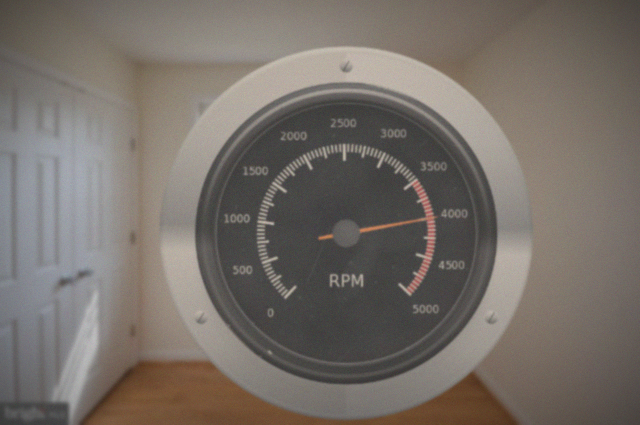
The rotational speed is 4000; rpm
